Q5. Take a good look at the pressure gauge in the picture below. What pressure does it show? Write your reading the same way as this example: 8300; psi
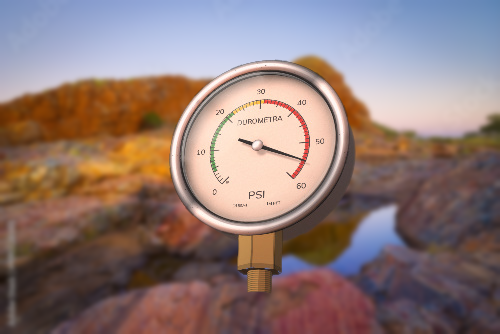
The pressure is 55; psi
